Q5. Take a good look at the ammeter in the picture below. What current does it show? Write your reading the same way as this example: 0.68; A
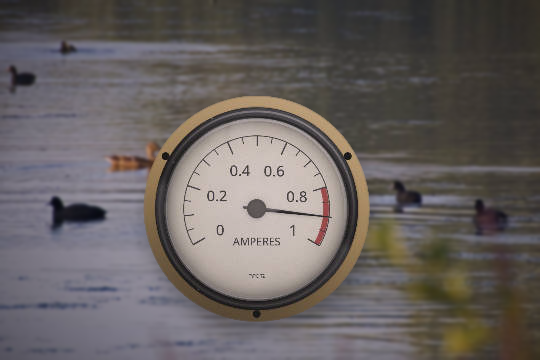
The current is 0.9; A
